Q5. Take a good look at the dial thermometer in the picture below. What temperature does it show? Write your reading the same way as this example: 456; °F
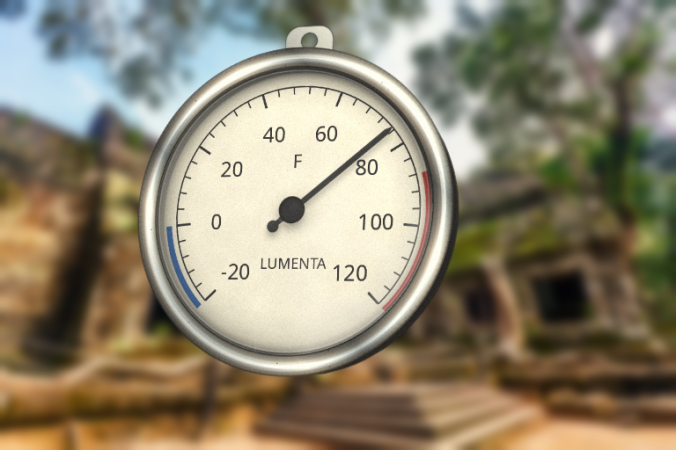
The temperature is 76; °F
